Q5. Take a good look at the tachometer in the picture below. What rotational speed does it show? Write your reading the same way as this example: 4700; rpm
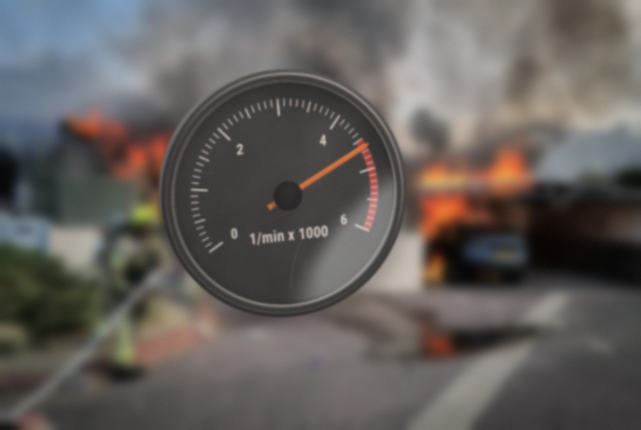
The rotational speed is 4600; rpm
